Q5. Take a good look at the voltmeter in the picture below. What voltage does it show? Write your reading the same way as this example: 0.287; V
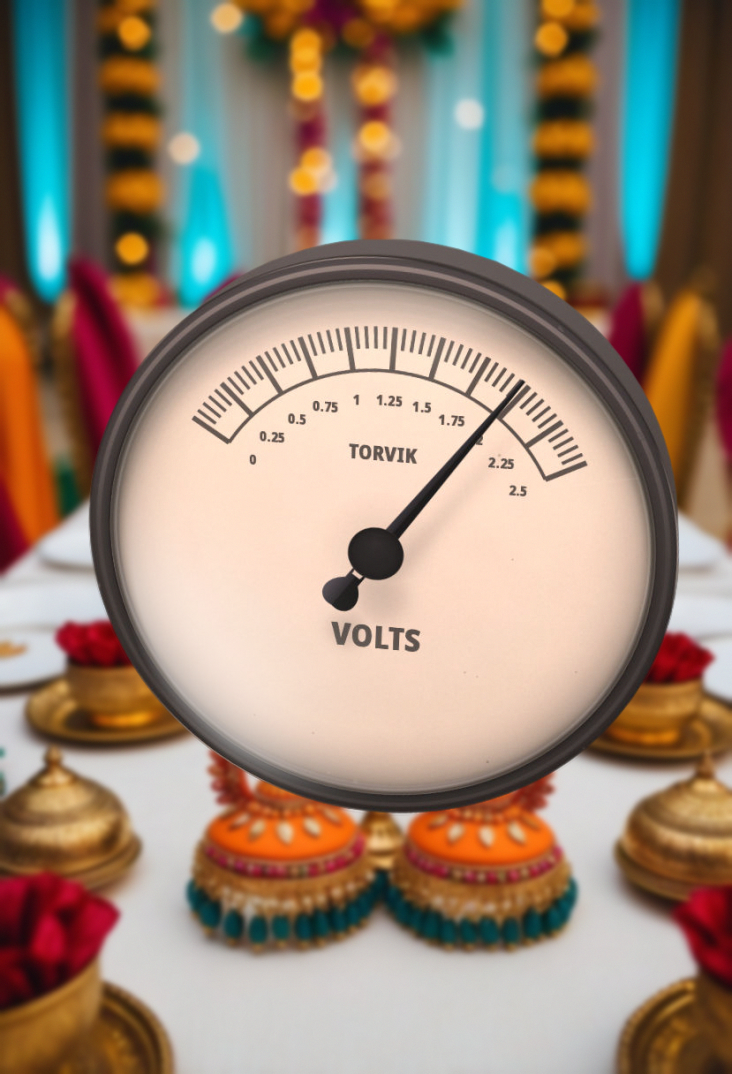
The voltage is 1.95; V
